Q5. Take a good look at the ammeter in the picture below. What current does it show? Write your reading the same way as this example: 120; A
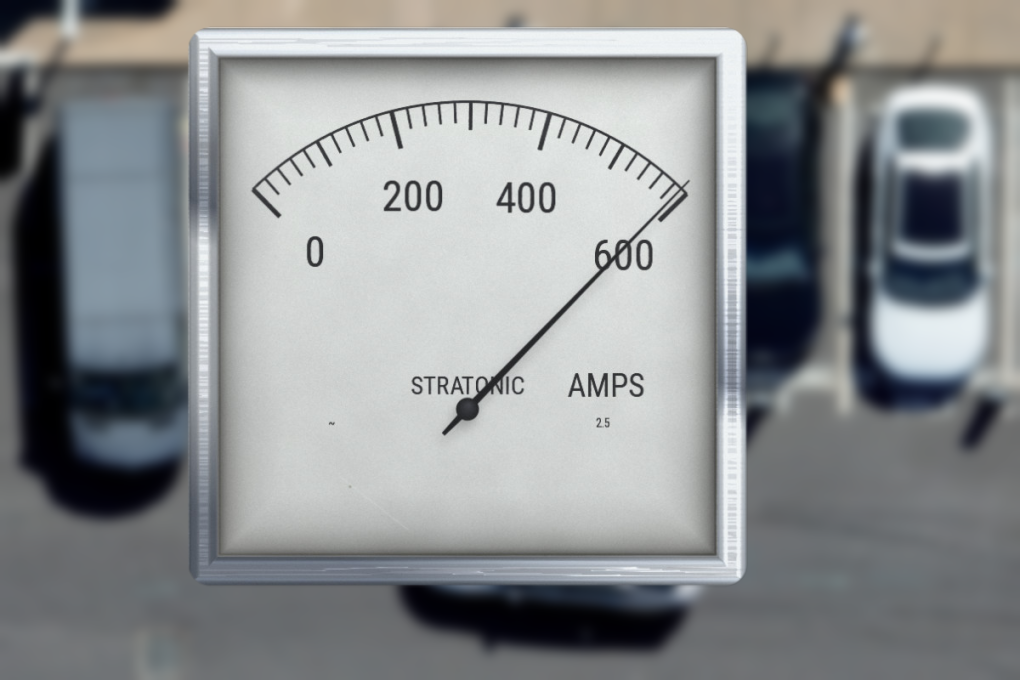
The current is 590; A
